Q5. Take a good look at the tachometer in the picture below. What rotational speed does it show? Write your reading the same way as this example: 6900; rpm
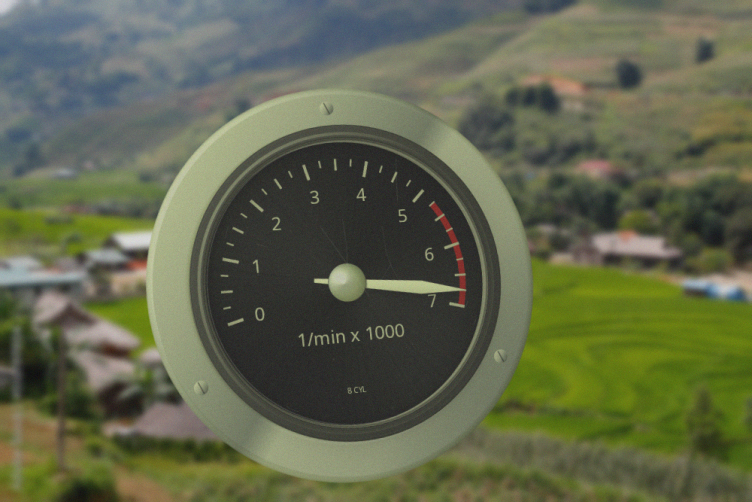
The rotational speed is 6750; rpm
